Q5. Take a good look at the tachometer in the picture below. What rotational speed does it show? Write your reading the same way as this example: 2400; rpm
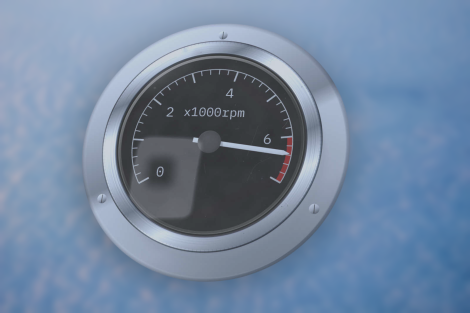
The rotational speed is 6400; rpm
